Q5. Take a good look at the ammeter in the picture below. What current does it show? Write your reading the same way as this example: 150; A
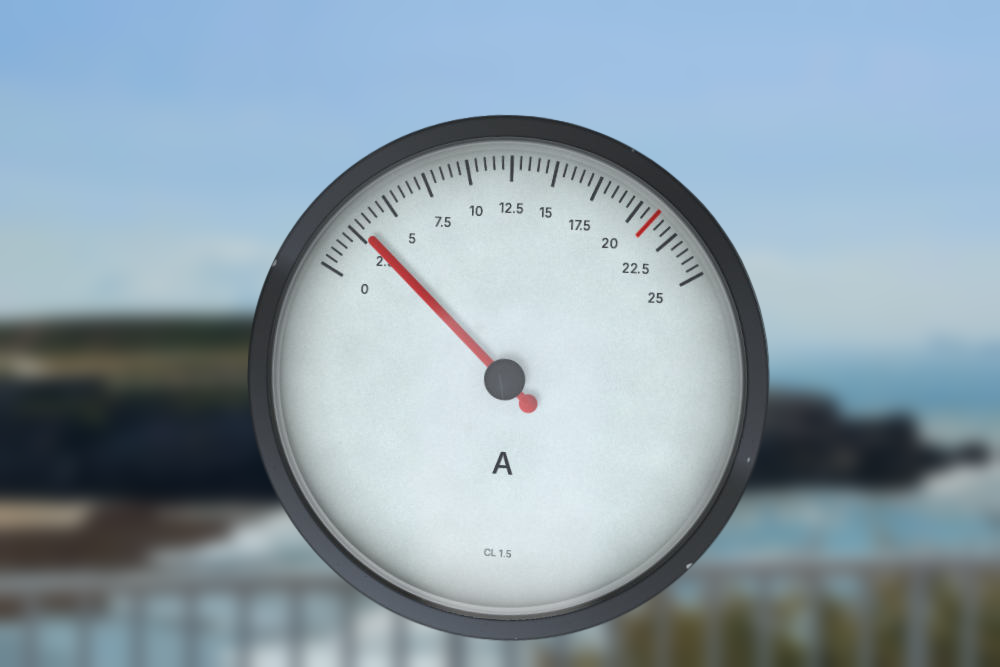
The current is 3; A
